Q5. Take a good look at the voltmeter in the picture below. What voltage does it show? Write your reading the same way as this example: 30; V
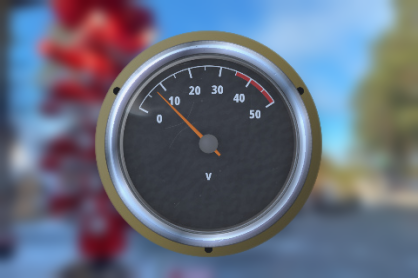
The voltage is 7.5; V
